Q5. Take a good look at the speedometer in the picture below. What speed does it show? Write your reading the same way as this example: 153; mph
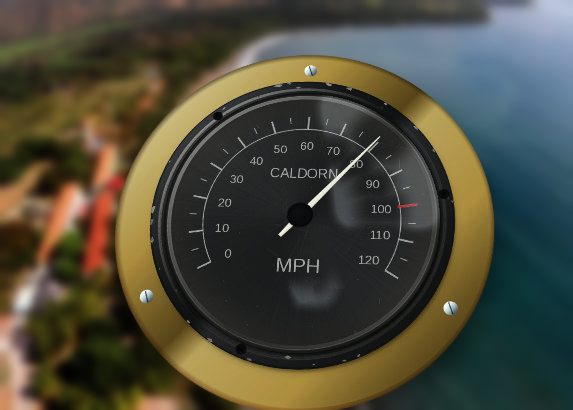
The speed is 80; mph
